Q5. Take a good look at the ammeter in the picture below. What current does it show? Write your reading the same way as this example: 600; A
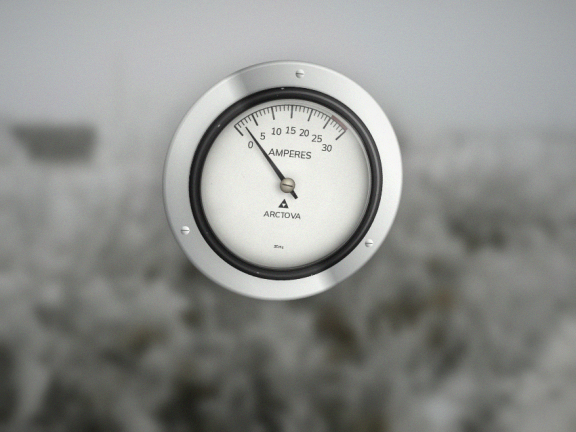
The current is 2; A
